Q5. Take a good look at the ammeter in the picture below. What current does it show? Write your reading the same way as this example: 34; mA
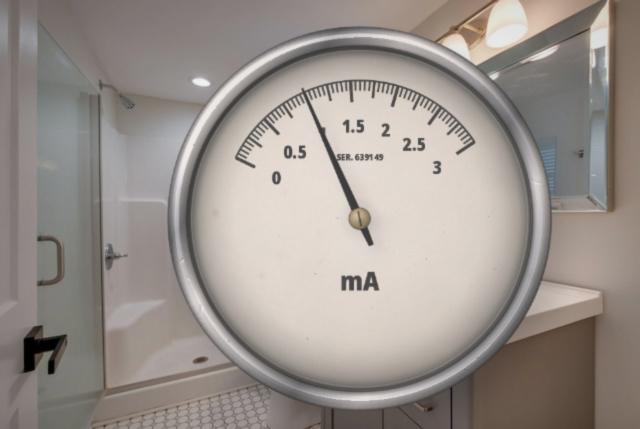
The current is 1; mA
